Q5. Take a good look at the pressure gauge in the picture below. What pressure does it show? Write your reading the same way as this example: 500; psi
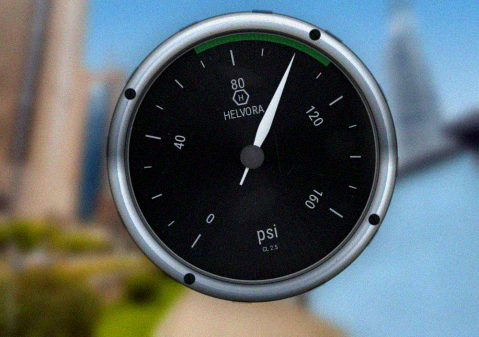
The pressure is 100; psi
